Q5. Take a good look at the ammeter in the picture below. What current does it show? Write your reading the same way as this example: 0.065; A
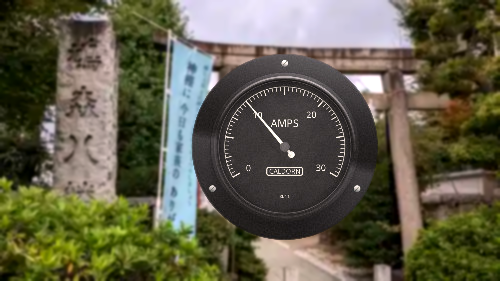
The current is 10; A
